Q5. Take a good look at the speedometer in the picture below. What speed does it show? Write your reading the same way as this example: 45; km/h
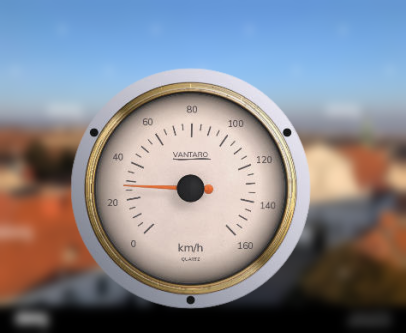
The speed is 27.5; km/h
